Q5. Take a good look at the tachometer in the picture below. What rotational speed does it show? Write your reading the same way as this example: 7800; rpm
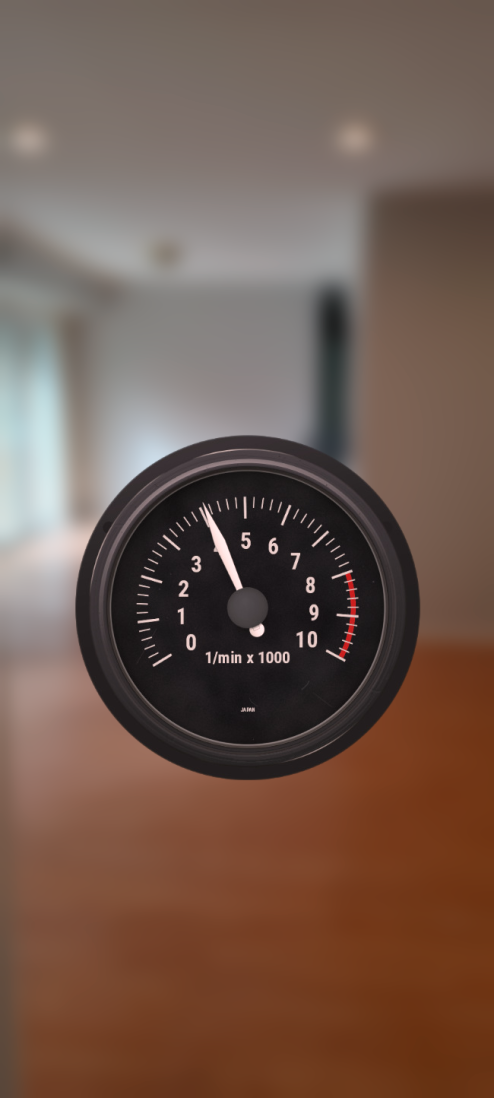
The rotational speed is 4100; rpm
